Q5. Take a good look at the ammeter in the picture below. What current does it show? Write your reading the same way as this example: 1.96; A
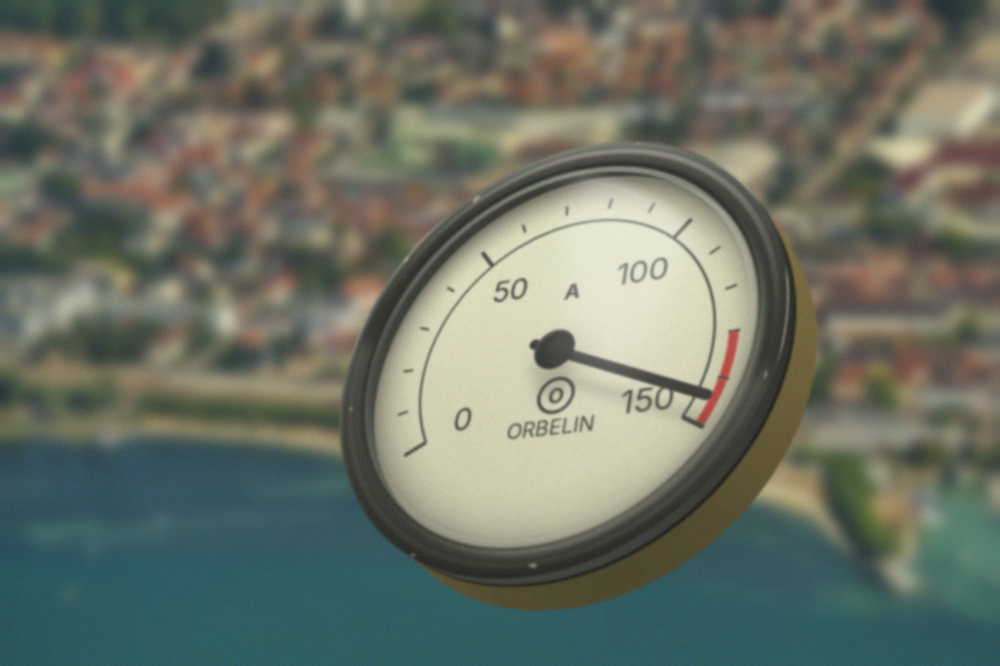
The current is 145; A
